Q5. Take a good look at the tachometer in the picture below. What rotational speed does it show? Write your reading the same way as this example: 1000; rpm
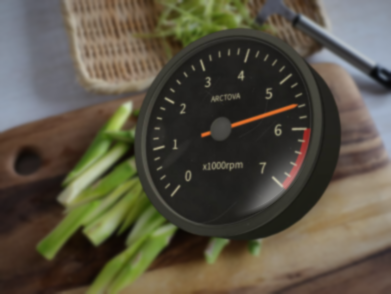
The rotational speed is 5600; rpm
